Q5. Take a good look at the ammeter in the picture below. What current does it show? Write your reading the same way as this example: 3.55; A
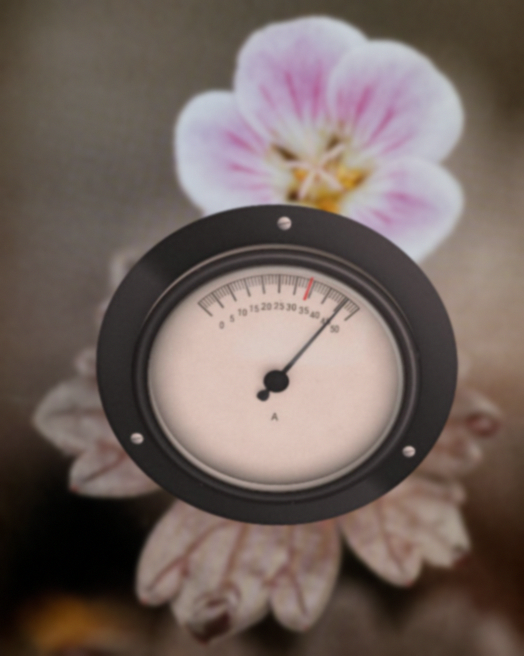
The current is 45; A
